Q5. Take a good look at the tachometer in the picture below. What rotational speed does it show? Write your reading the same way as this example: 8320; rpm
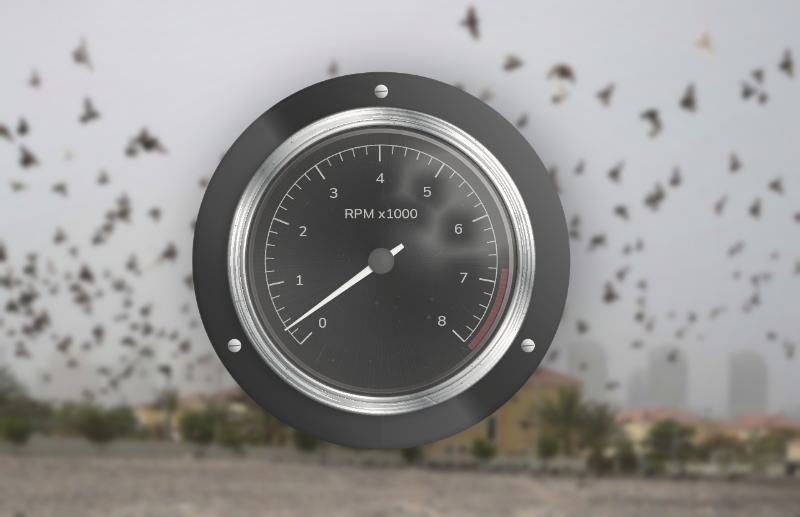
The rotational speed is 300; rpm
